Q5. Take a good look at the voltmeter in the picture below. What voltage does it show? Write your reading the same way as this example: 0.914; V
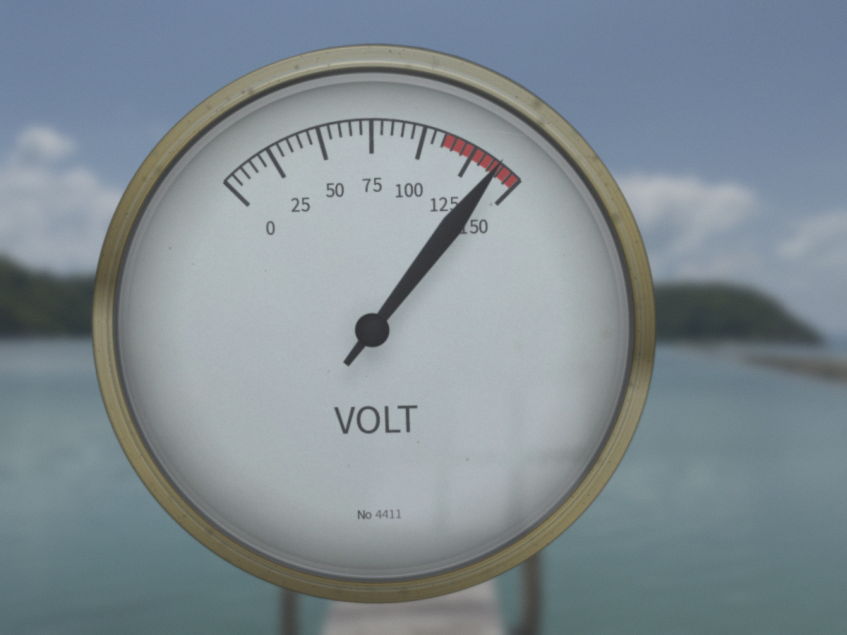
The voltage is 137.5; V
